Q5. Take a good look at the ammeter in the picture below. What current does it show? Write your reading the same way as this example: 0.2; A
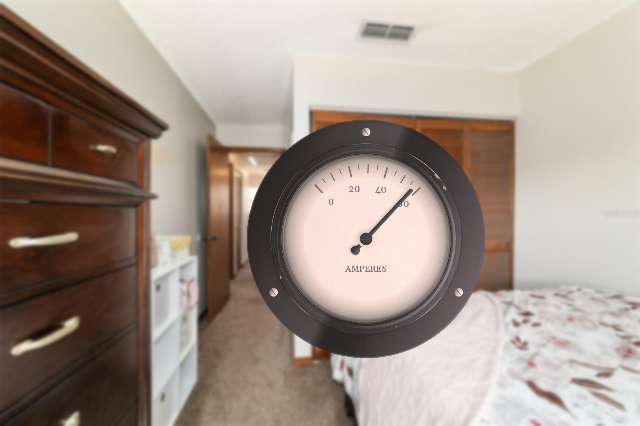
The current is 57.5; A
